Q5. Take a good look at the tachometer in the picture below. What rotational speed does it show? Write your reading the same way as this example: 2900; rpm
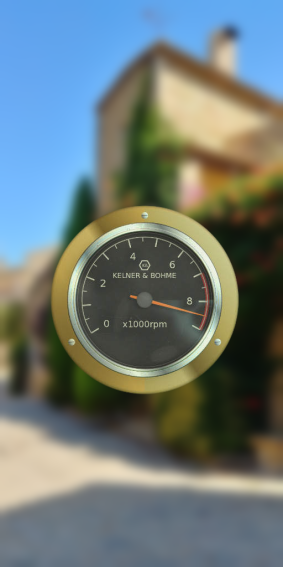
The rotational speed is 8500; rpm
